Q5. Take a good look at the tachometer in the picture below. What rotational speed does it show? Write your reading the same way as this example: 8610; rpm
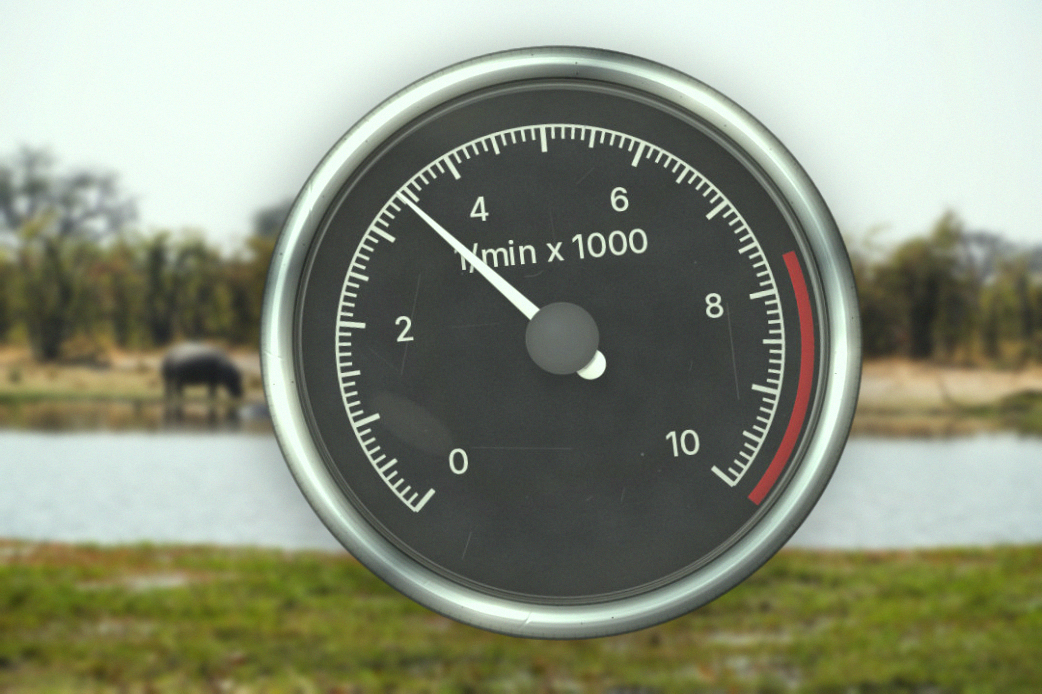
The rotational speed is 3400; rpm
